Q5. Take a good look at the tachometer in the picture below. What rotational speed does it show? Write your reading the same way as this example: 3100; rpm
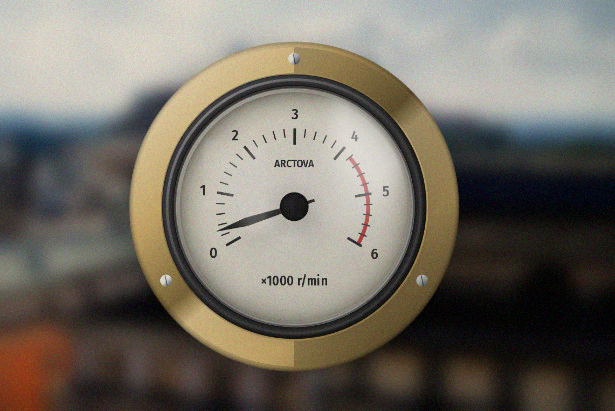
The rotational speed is 300; rpm
